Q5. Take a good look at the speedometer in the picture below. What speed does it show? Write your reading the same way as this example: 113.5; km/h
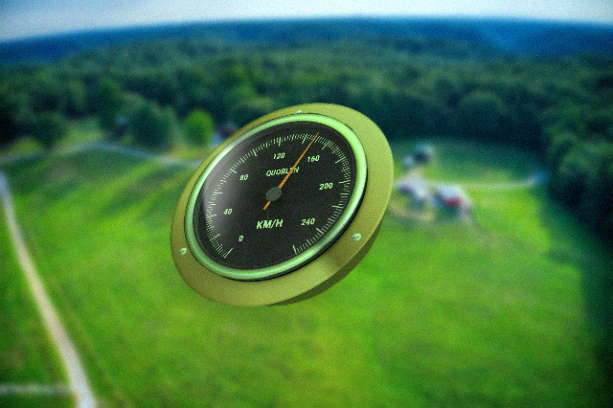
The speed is 150; km/h
